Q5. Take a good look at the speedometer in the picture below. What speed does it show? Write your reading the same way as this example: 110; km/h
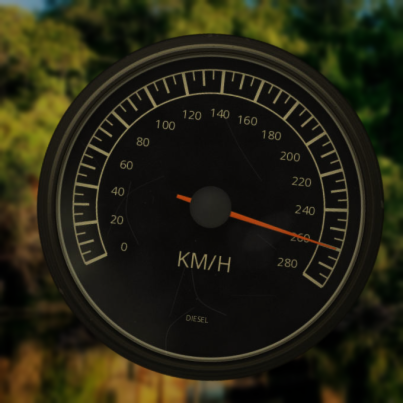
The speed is 260; km/h
